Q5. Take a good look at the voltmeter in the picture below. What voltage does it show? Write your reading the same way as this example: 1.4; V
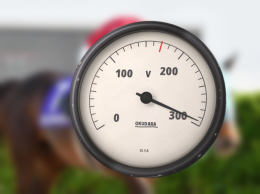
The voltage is 295; V
